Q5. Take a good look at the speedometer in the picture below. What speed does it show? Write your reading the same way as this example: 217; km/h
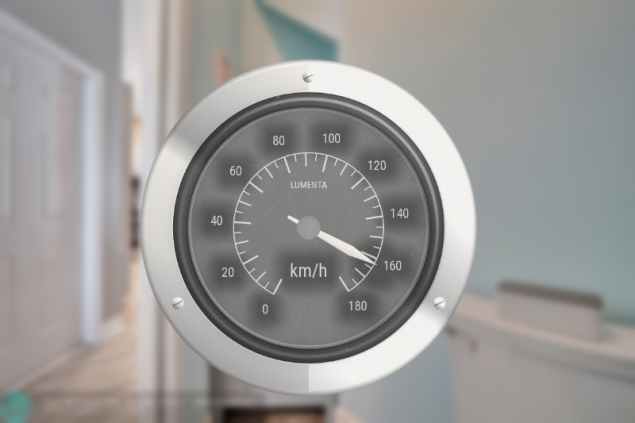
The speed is 162.5; km/h
